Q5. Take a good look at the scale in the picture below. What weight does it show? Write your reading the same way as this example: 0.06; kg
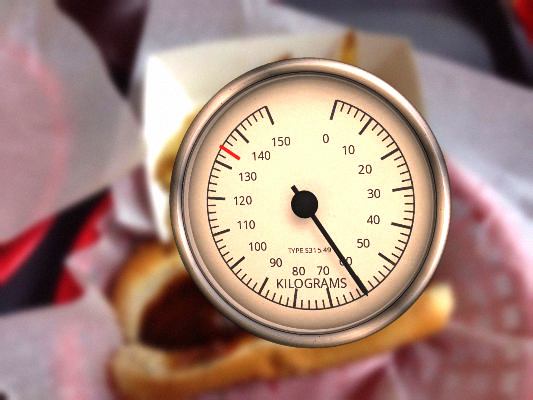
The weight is 60; kg
